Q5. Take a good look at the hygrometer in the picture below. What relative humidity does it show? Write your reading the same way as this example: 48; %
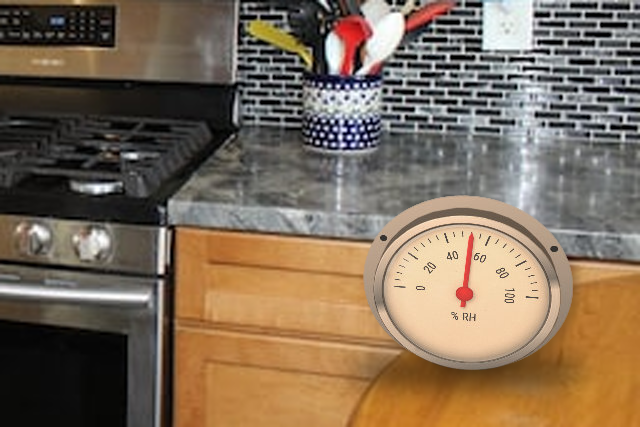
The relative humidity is 52; %
